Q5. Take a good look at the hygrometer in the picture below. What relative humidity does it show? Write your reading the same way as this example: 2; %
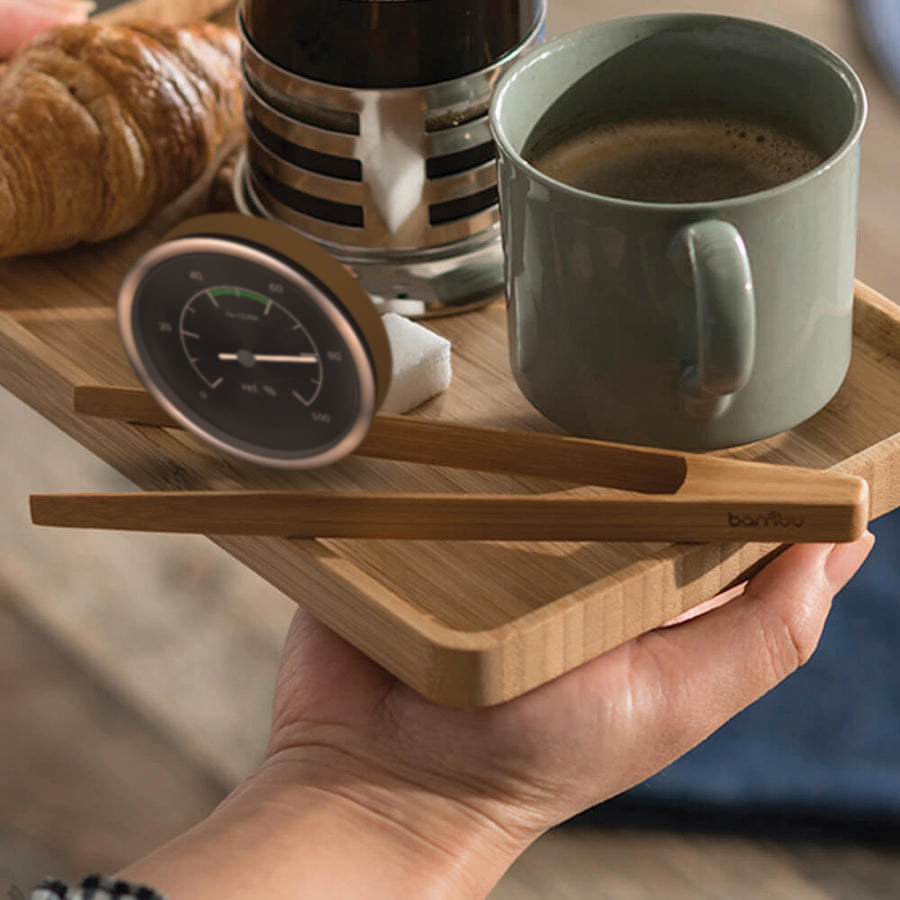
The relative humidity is 80; %
